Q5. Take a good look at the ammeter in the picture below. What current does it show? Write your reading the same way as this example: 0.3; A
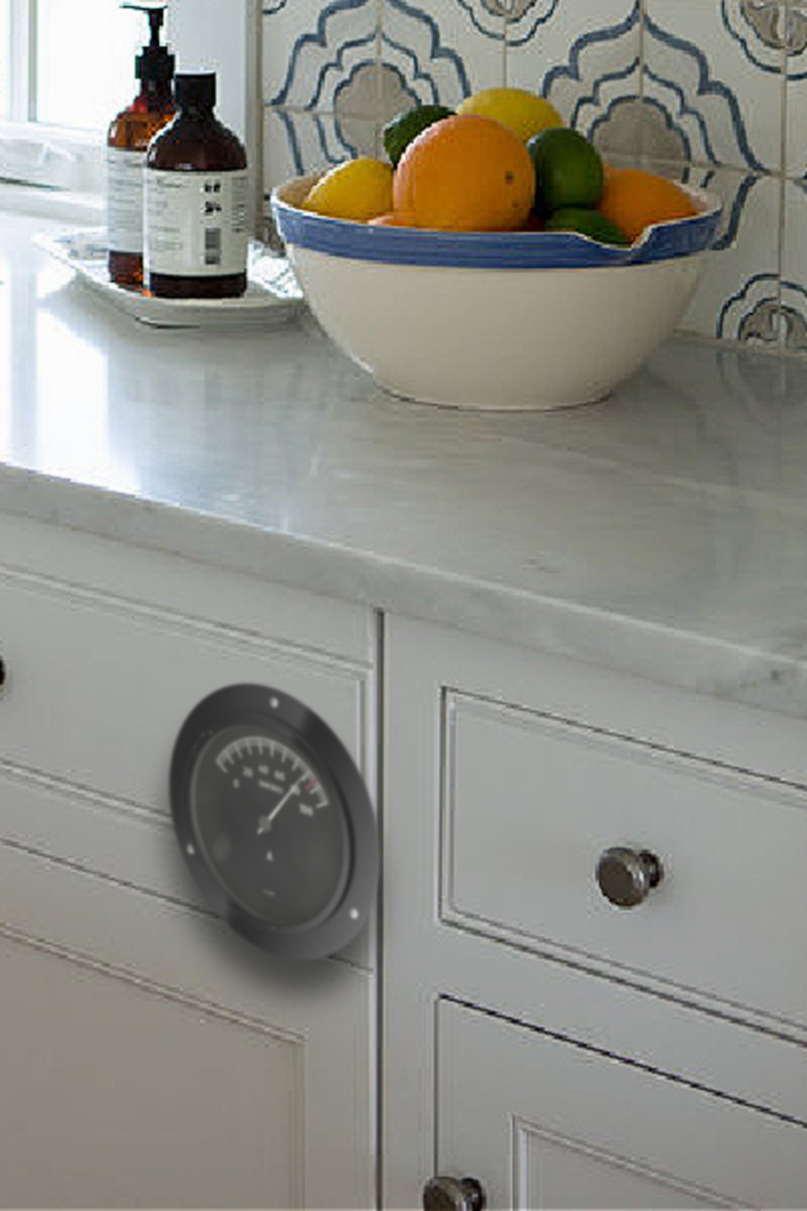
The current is 80; A
